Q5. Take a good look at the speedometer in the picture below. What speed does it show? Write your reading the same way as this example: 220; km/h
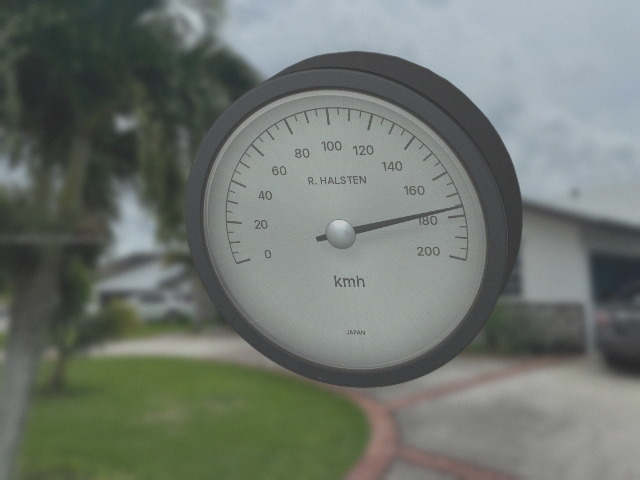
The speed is 175; km/h
